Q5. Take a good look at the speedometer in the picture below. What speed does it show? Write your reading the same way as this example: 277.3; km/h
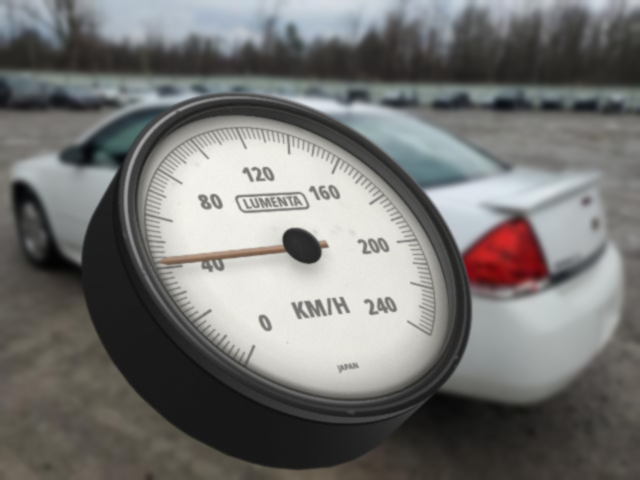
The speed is 40; km/h
